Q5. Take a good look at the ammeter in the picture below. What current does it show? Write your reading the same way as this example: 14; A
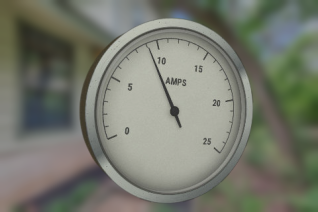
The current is 9; A
